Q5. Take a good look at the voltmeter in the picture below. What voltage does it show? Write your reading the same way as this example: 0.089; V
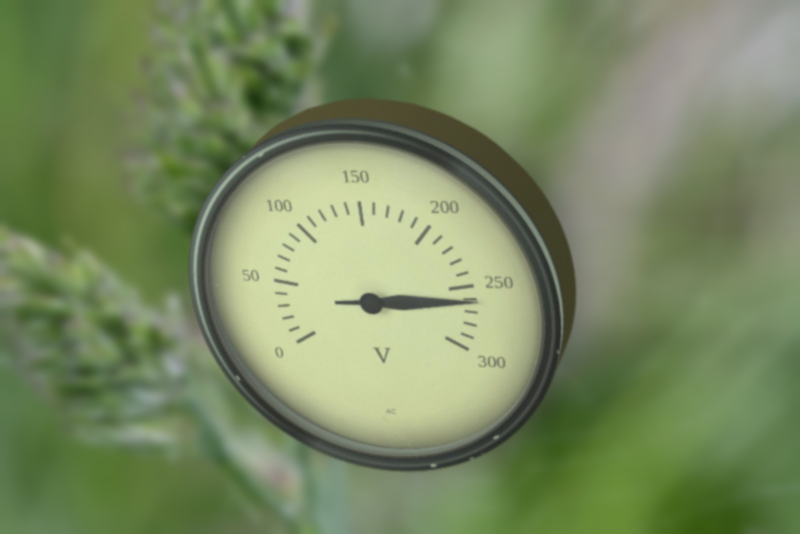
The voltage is 260; V
